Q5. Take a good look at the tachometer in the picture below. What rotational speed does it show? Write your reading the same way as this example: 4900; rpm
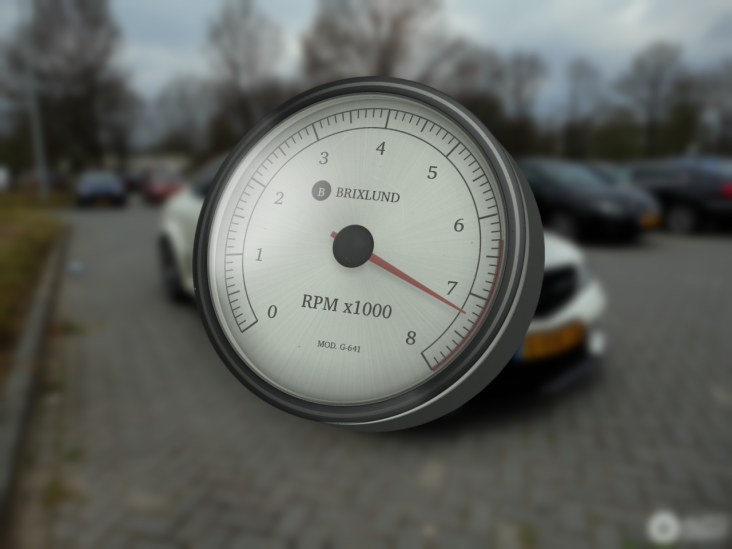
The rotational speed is 7250; rpm
